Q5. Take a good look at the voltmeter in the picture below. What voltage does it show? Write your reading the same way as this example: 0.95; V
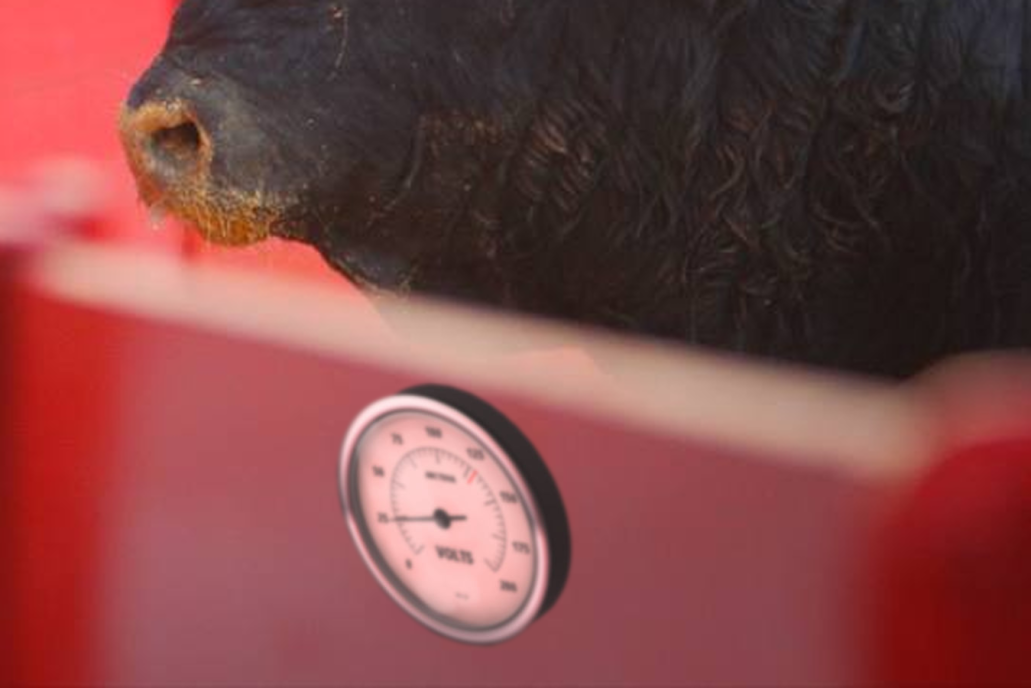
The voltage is 25; V
